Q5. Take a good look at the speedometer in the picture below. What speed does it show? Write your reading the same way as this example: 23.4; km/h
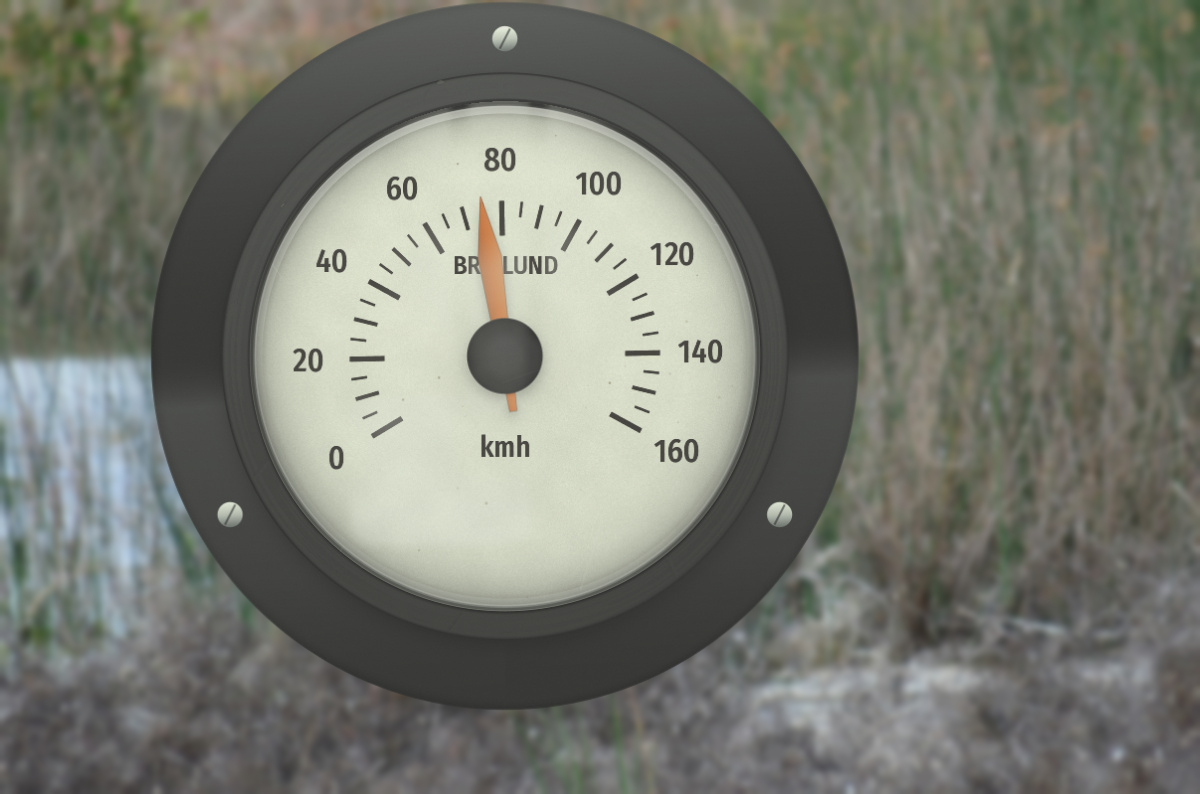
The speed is 75; km/h
